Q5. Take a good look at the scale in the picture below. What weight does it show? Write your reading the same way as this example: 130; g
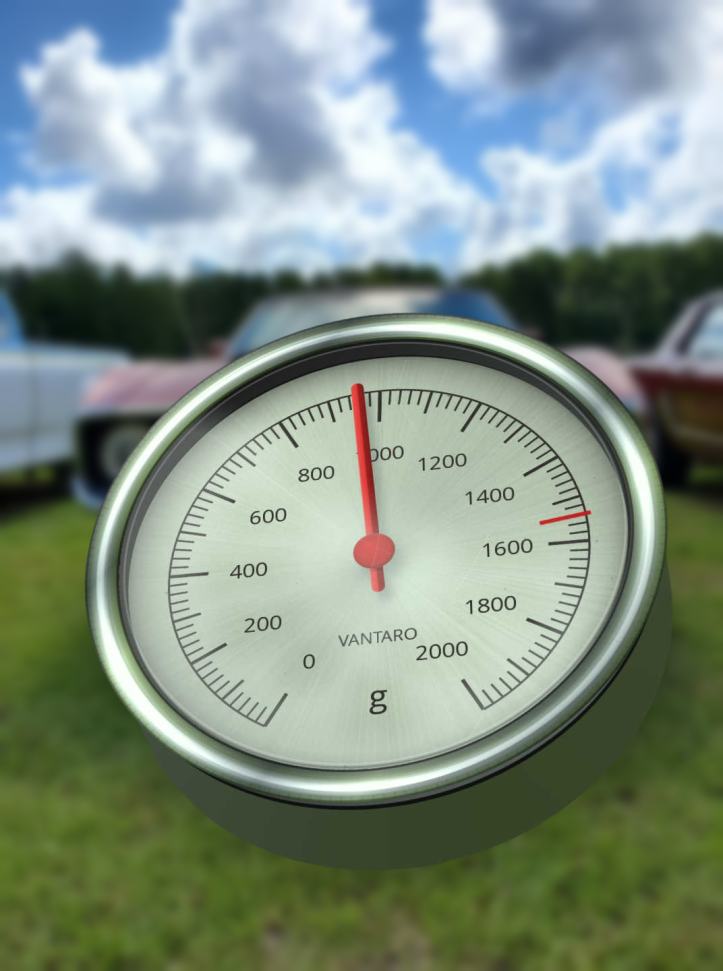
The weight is 960; g
